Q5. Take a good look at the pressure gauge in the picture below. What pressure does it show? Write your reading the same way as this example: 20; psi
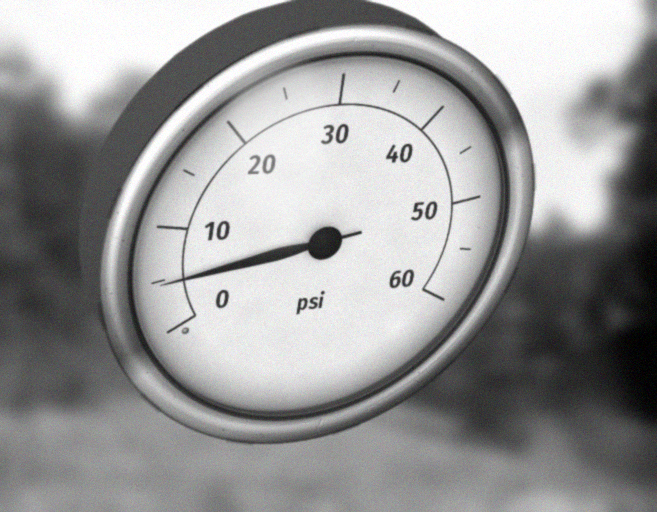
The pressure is 5; psi
